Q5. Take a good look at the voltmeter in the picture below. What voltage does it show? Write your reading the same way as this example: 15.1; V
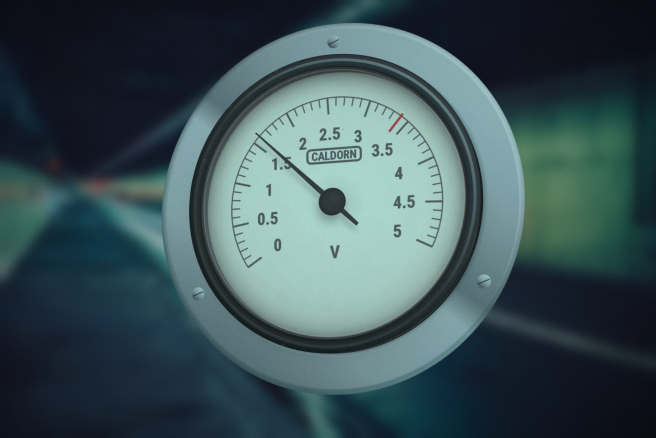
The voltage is 1.6; V
